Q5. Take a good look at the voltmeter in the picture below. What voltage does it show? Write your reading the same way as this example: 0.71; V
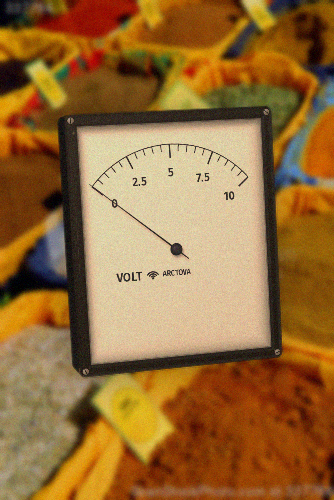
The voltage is 0; V
